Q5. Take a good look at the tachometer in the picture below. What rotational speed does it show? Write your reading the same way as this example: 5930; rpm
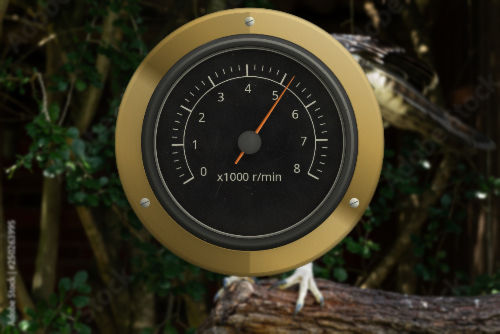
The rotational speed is 5200; rpm
